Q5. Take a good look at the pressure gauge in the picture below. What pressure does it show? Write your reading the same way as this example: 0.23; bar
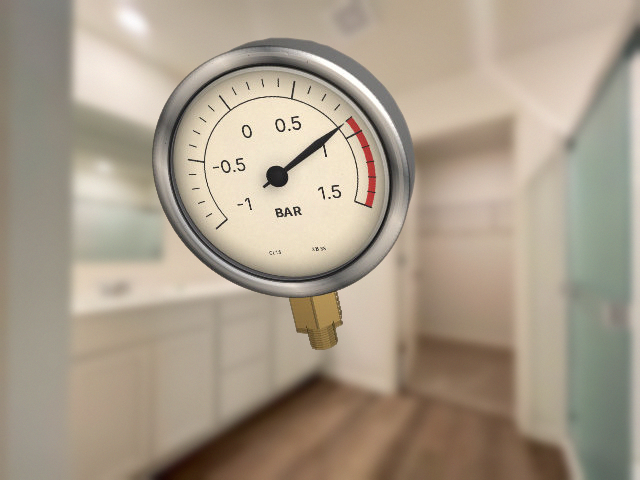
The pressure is 0.9; bar
